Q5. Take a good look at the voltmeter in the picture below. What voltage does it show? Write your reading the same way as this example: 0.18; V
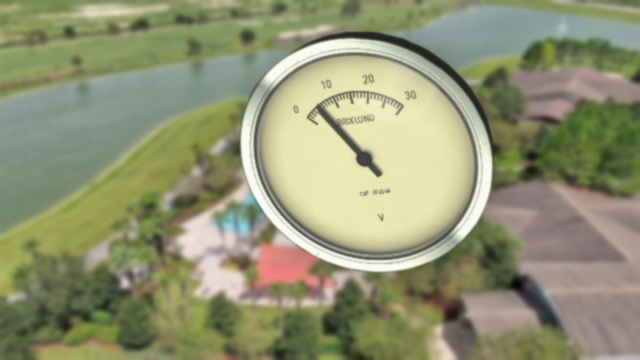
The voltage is 5; V
